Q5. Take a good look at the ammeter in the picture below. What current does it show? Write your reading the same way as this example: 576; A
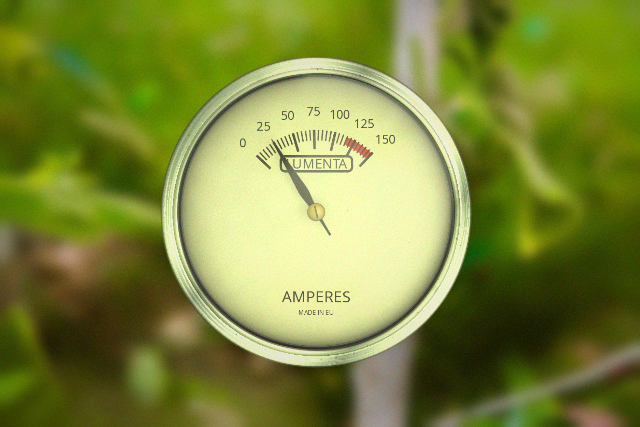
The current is 25; A
